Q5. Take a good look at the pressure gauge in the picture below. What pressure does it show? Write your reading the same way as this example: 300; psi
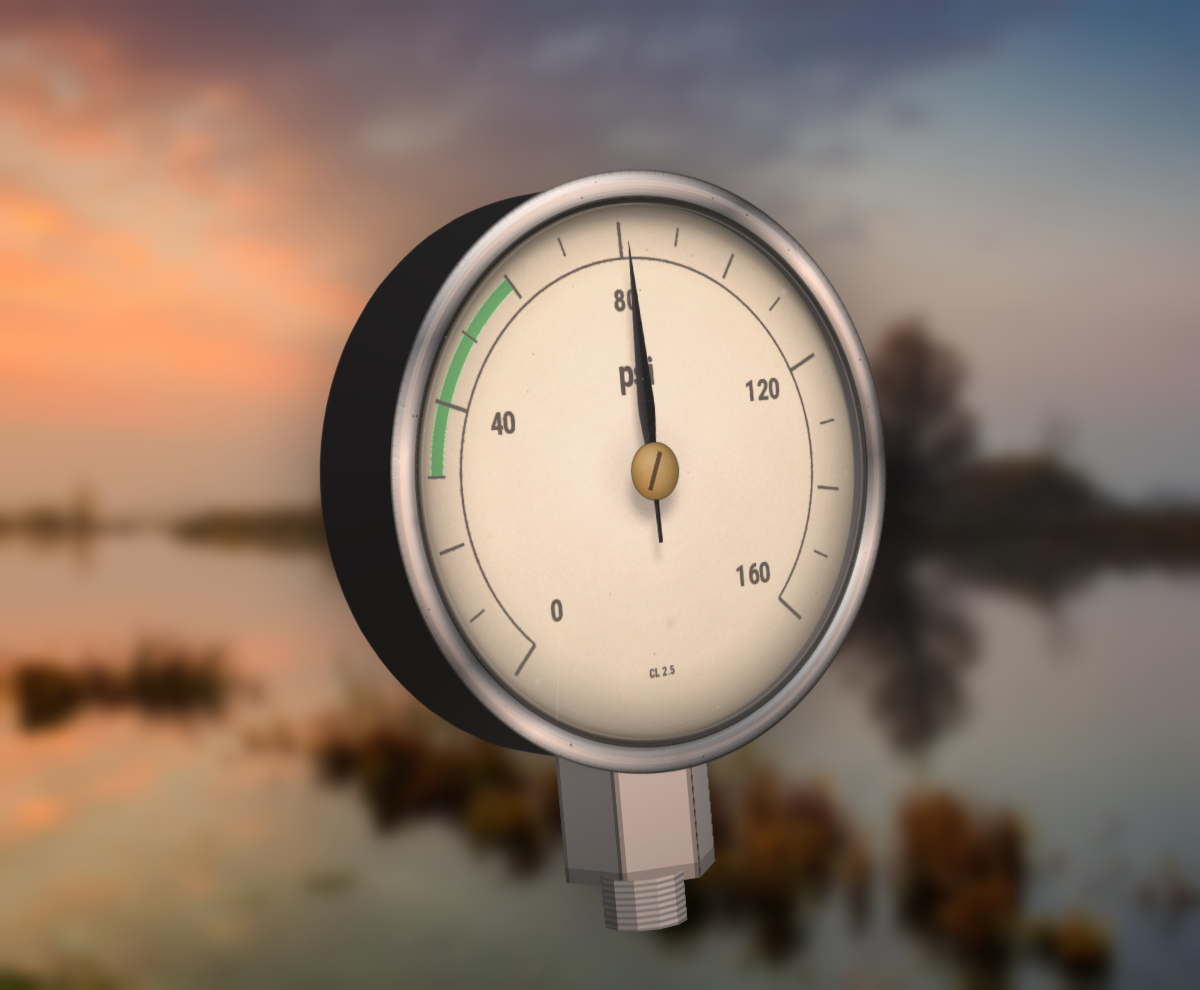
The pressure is 80; psi
